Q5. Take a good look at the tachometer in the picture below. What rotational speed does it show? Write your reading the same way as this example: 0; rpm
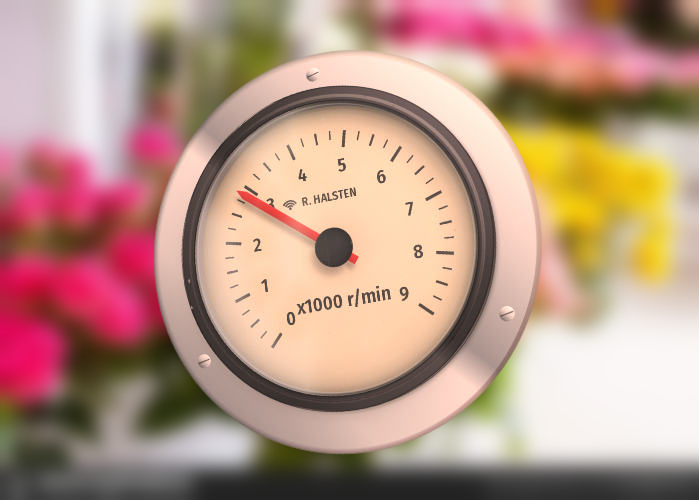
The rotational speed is 2875; rpm
